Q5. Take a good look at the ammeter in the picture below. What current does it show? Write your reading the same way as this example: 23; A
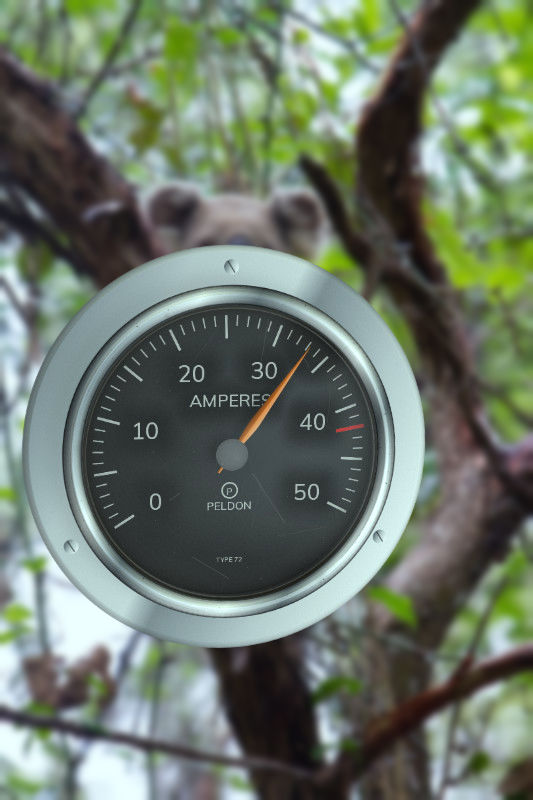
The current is 33; A
